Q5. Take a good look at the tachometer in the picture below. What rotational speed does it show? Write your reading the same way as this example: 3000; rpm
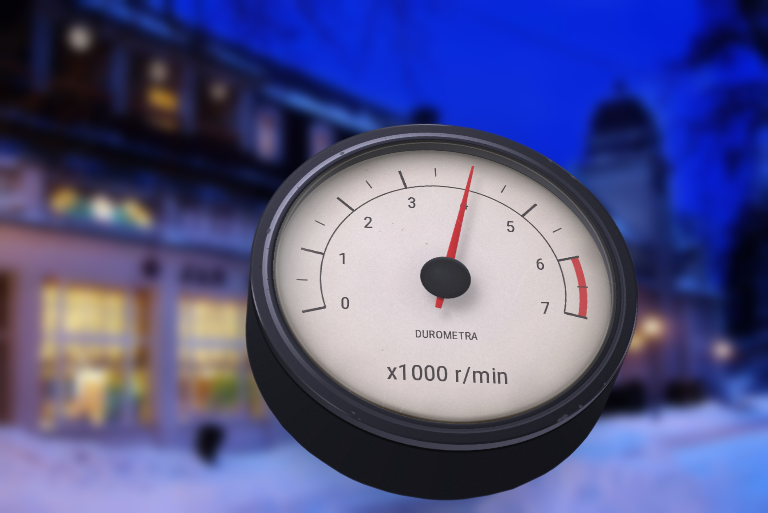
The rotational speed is 4000; rpm
